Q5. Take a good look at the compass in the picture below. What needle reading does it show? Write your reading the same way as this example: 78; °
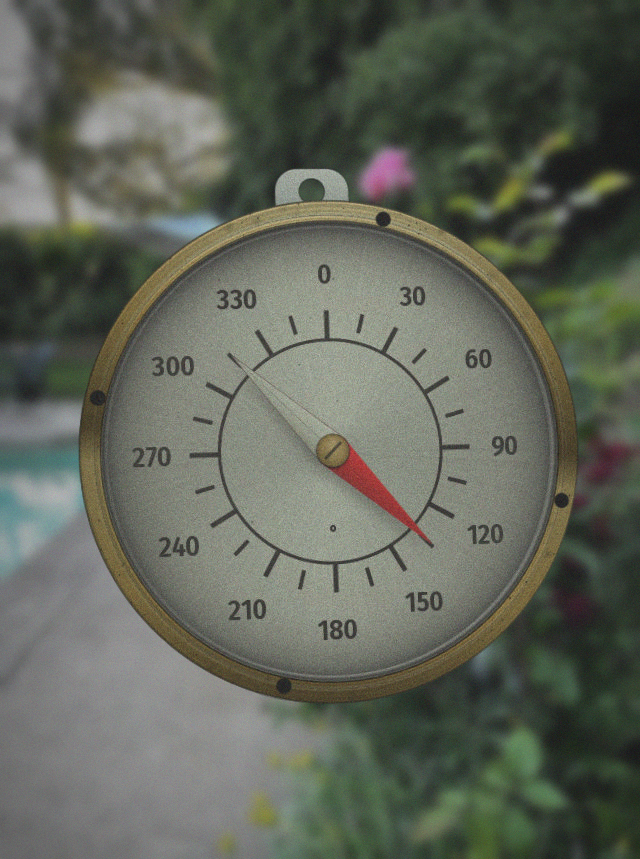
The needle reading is 135; °
